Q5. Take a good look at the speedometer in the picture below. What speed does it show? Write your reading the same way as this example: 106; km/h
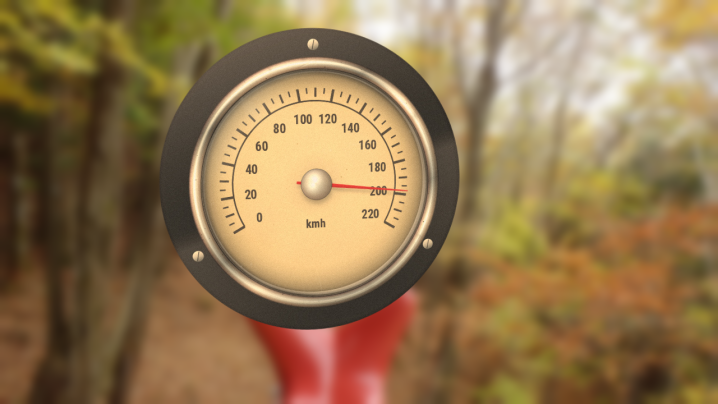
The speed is 197.5; km/h
